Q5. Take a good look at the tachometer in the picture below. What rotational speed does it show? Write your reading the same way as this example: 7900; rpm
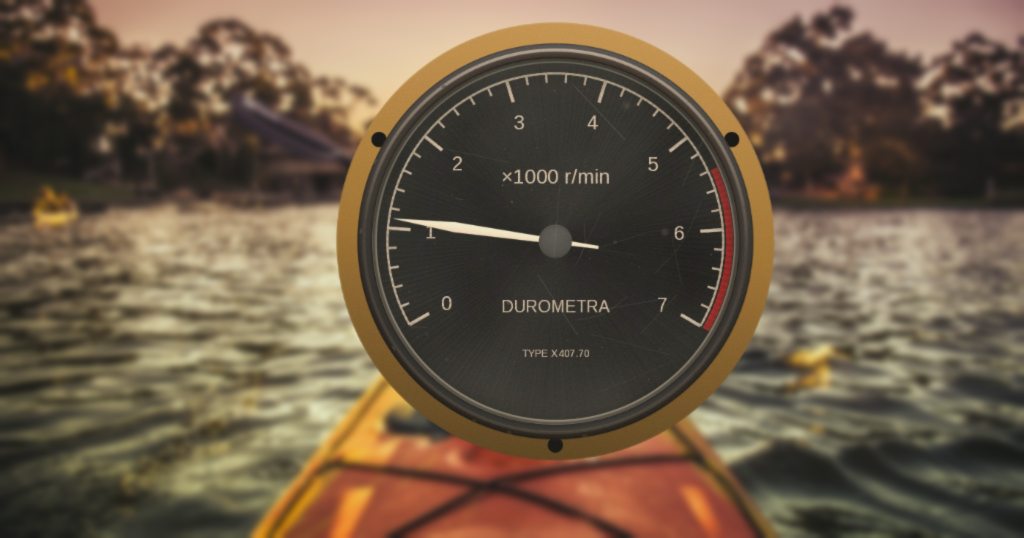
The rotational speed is 1100; rpm
